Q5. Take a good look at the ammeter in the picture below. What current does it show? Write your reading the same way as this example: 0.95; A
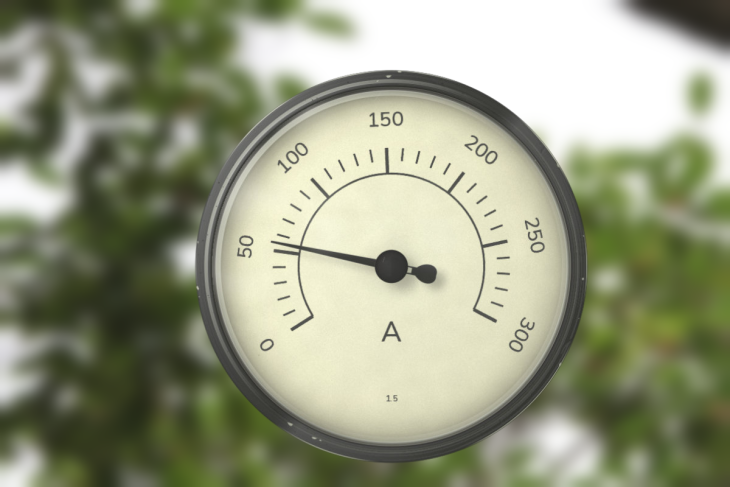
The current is 55; A
